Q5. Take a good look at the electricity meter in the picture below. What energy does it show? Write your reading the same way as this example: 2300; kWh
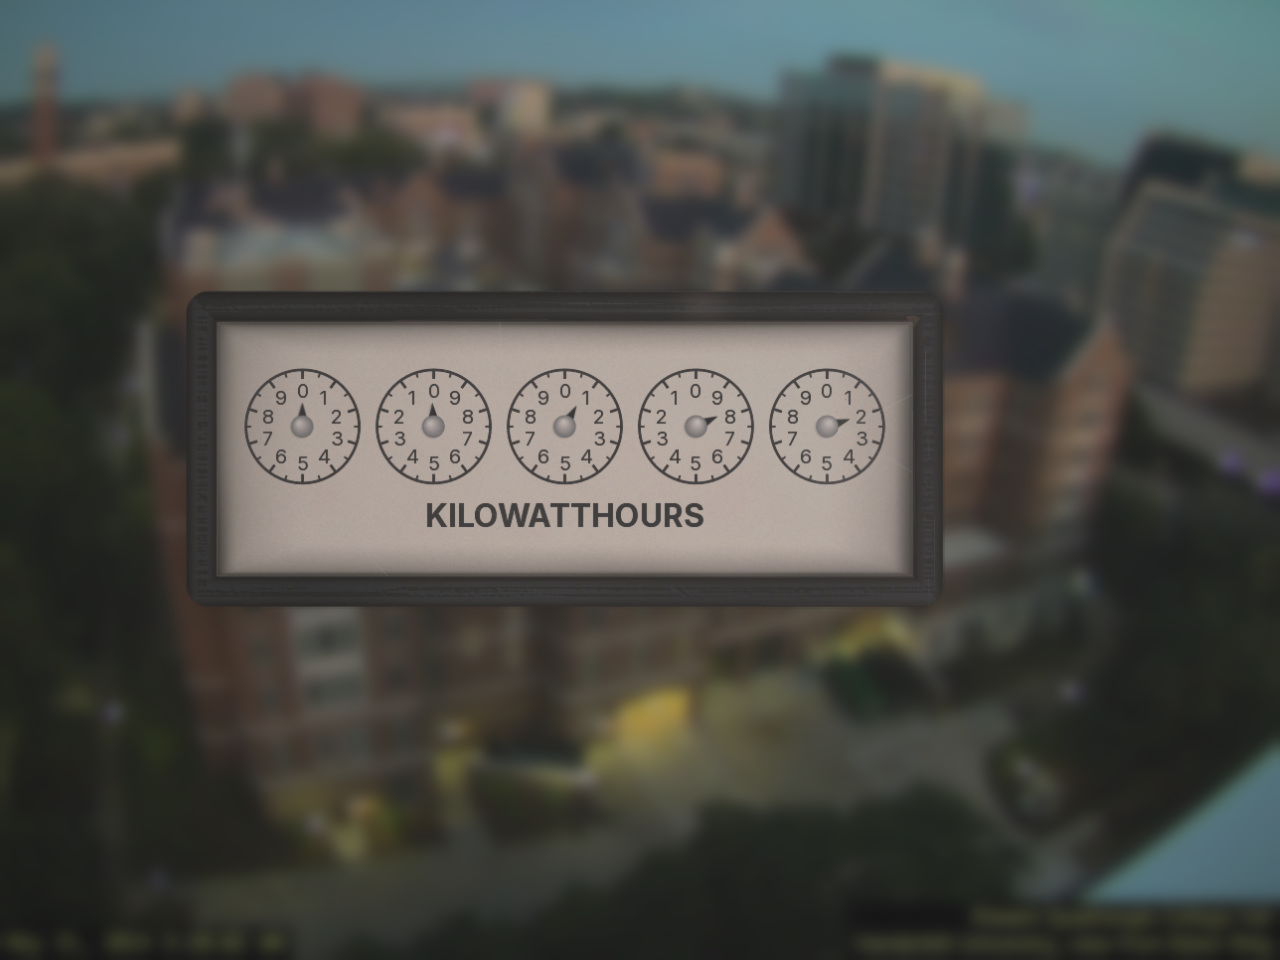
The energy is 82; kWh
